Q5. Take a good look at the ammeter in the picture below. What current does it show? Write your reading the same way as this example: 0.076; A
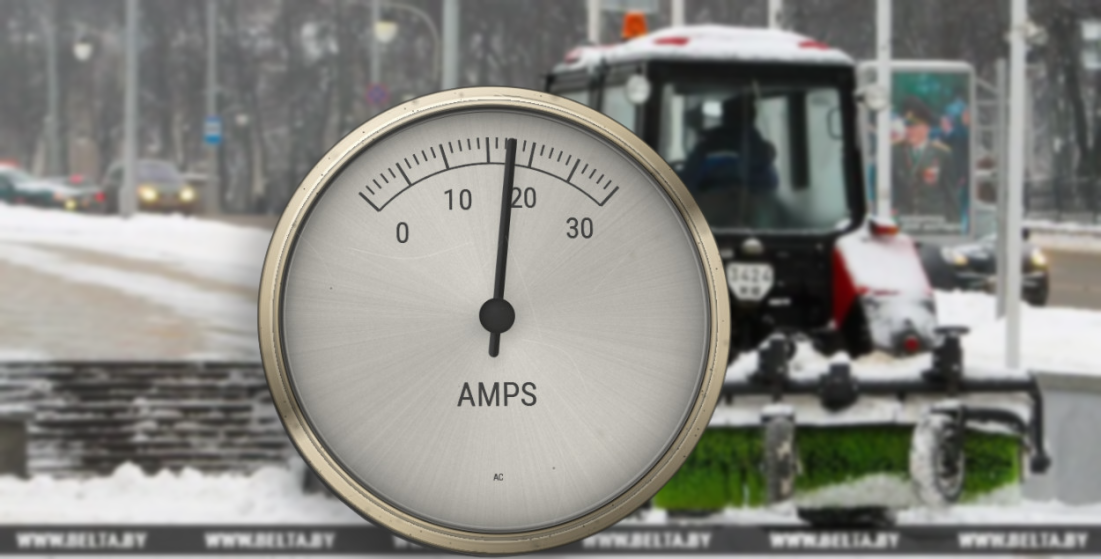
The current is 17.5; A
